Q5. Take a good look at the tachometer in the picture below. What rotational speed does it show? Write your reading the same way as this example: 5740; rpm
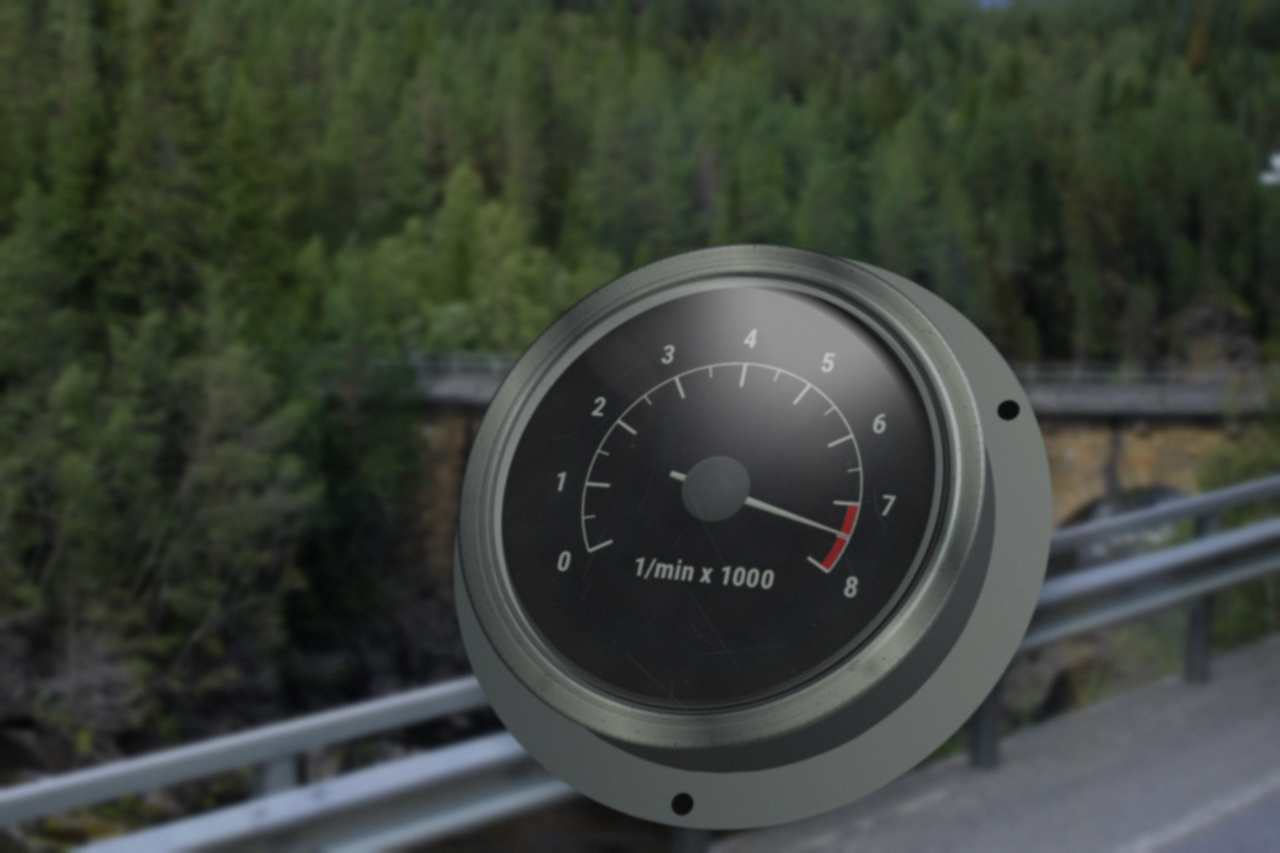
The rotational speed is 7500; rpm
